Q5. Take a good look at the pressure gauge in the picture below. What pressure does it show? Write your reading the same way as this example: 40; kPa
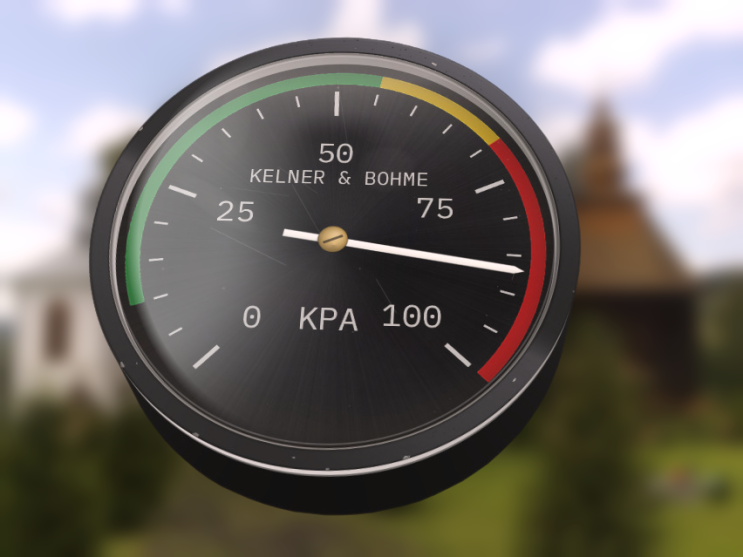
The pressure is 87.5; kPa
